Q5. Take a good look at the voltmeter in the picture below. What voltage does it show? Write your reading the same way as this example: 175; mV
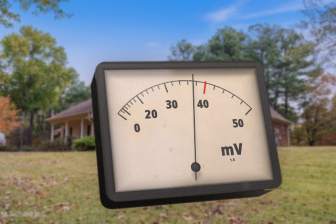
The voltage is 37; mV
